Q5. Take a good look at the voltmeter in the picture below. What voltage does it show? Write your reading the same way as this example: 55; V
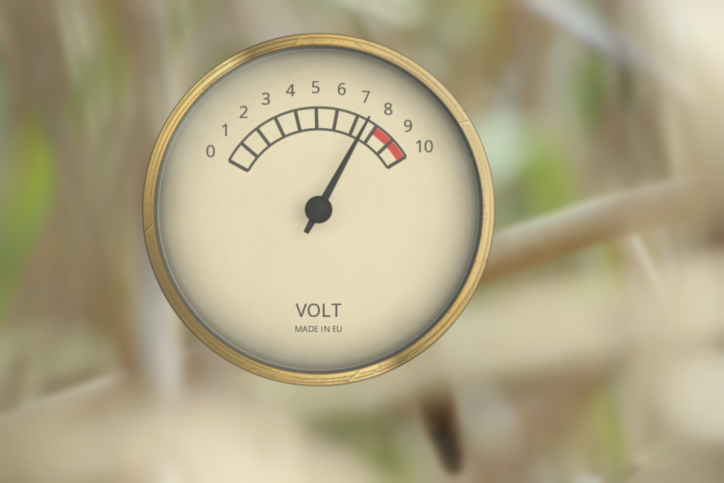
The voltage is 7.5; V
